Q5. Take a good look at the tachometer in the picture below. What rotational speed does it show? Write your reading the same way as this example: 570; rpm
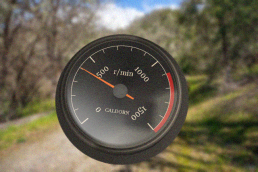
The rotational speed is 400; rpm
